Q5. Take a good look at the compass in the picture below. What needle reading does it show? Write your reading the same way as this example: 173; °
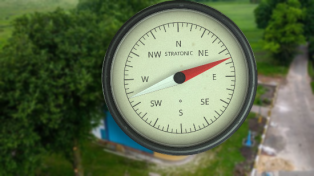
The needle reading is 70; °
